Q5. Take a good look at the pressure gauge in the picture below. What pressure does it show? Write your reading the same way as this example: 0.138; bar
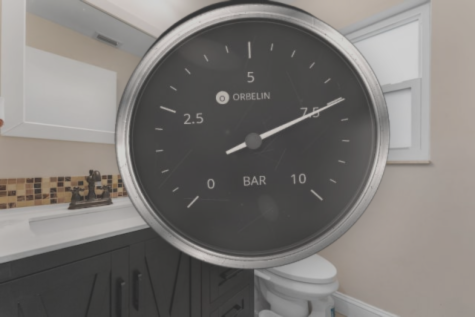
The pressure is 7.5; bar
